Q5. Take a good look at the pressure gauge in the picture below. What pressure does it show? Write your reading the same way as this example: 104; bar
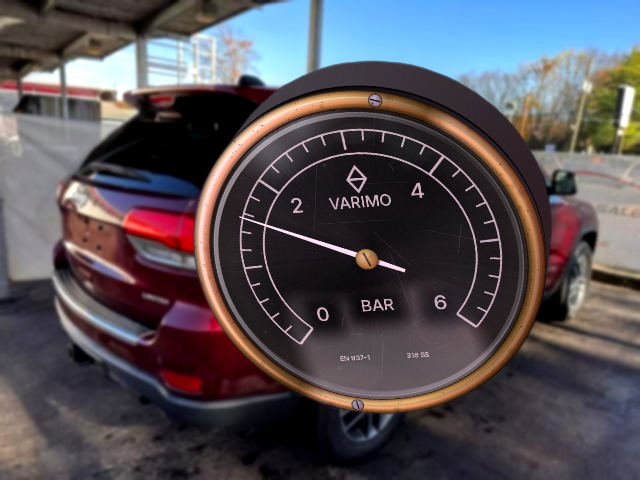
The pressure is 1.6; bar
